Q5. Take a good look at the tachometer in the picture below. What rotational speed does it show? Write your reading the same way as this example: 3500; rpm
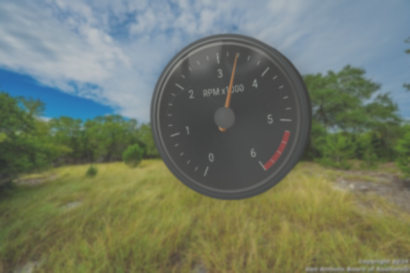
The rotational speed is 3400; rpm
